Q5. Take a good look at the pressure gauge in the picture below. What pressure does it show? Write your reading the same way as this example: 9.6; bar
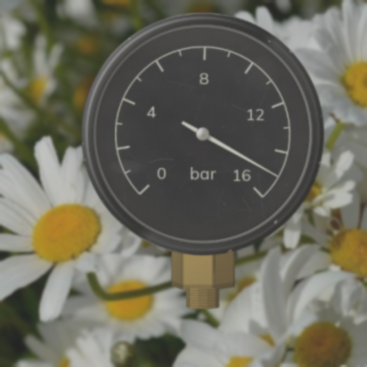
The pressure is 15; bar
